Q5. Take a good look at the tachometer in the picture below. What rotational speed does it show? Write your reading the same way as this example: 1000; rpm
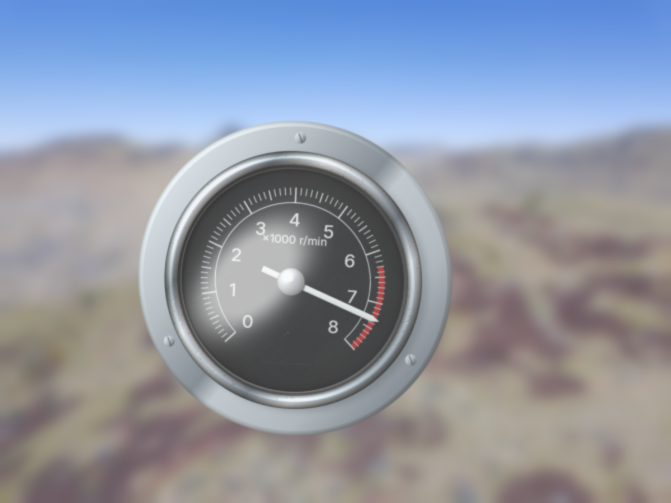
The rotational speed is 7300; rpm
